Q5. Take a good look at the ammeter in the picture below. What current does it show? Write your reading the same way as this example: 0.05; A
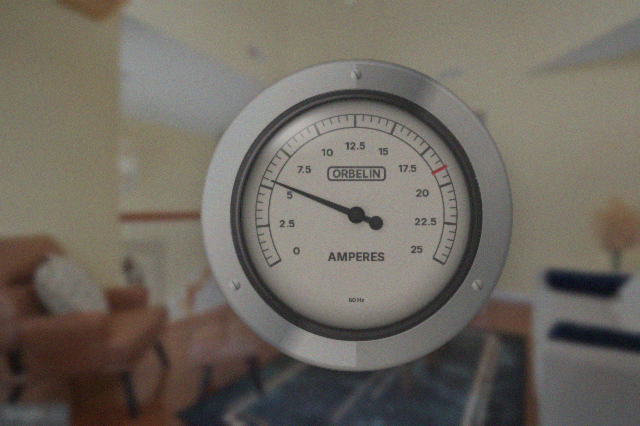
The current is 5.5; A
